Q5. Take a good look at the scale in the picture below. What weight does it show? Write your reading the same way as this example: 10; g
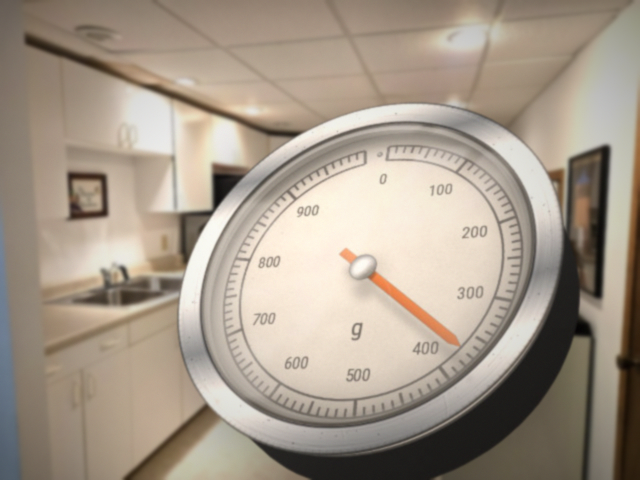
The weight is 370; g
